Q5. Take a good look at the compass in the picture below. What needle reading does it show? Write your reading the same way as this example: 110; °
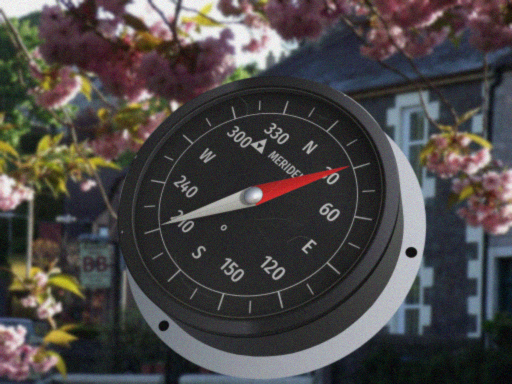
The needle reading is 30; °
